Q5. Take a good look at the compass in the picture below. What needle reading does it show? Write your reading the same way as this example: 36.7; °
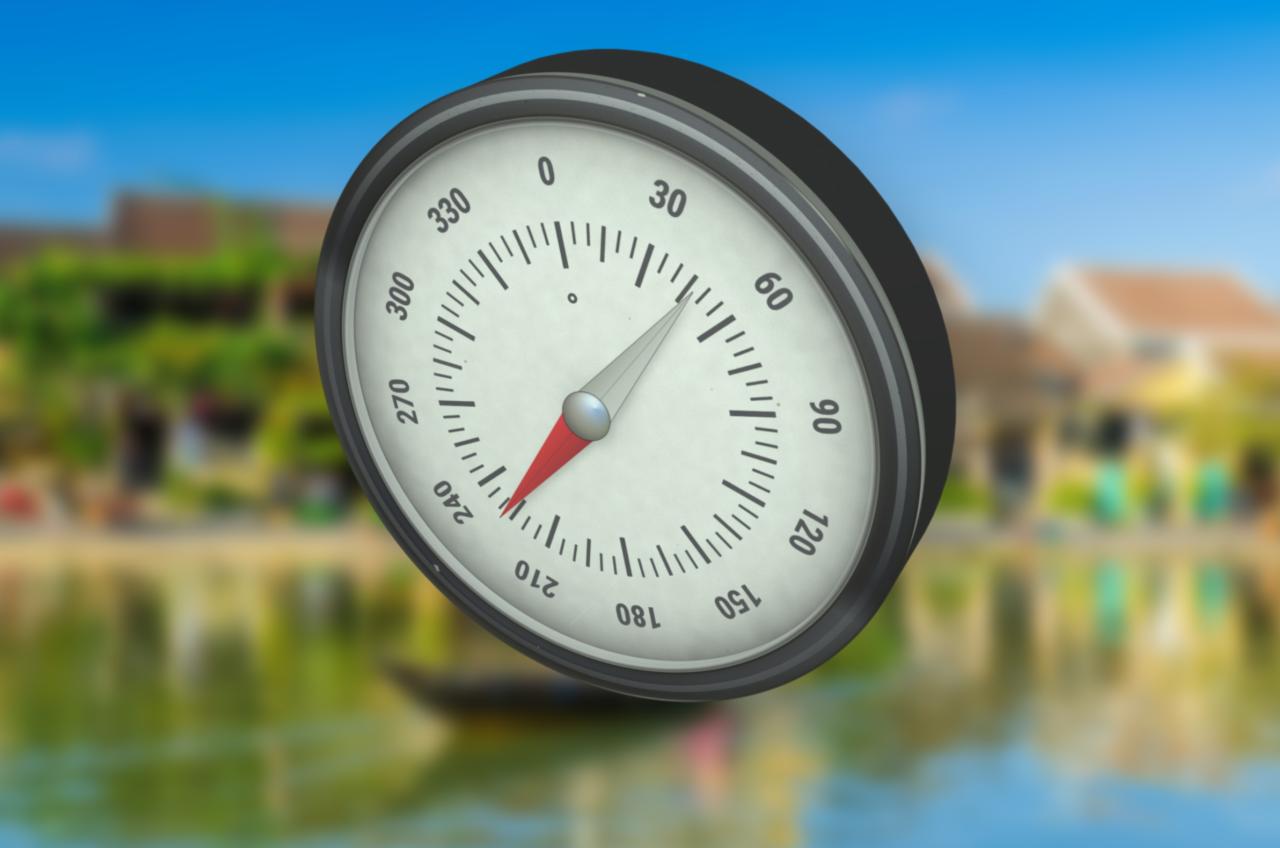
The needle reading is 227.5; °
